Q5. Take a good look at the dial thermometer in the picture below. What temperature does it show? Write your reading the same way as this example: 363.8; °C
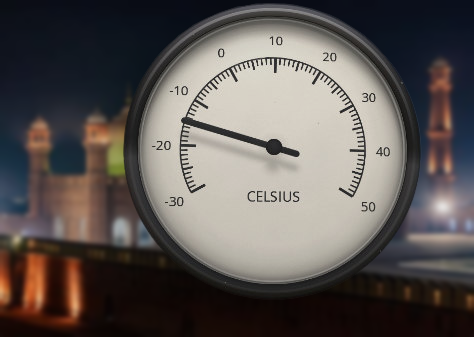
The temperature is -15; °C
